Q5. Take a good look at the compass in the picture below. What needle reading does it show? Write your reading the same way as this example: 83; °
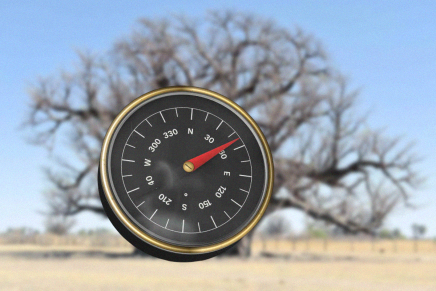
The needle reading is 52.5; °
